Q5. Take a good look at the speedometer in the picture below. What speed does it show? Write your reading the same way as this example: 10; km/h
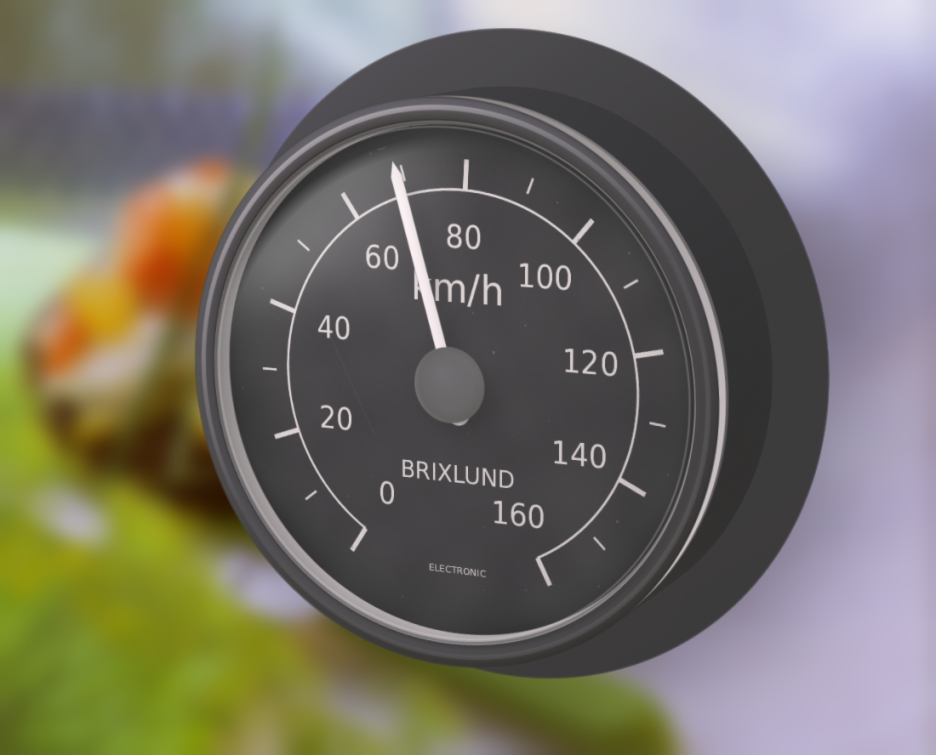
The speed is 70; km/h
